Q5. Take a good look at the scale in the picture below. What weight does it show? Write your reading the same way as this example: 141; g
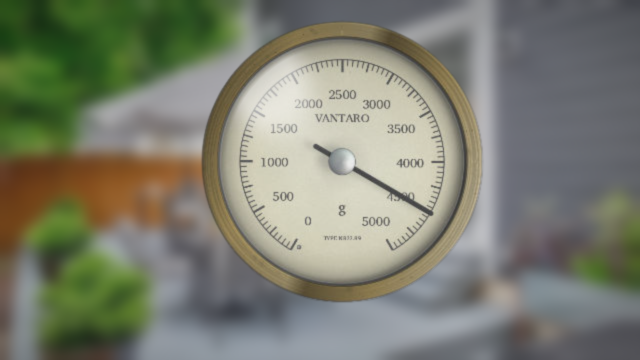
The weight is 4500; g
